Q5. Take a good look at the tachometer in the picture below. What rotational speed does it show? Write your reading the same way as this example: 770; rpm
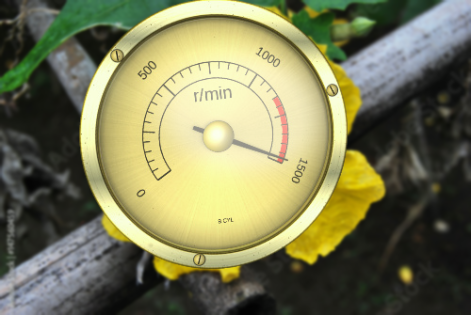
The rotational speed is 1475; rpm
